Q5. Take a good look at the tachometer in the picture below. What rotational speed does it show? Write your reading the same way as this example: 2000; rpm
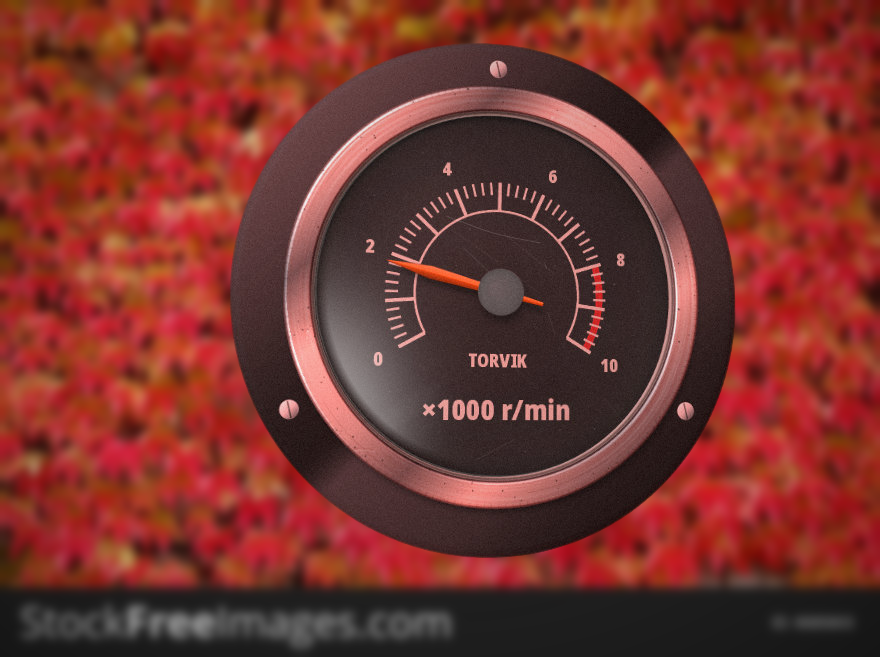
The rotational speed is 1800; rpm
